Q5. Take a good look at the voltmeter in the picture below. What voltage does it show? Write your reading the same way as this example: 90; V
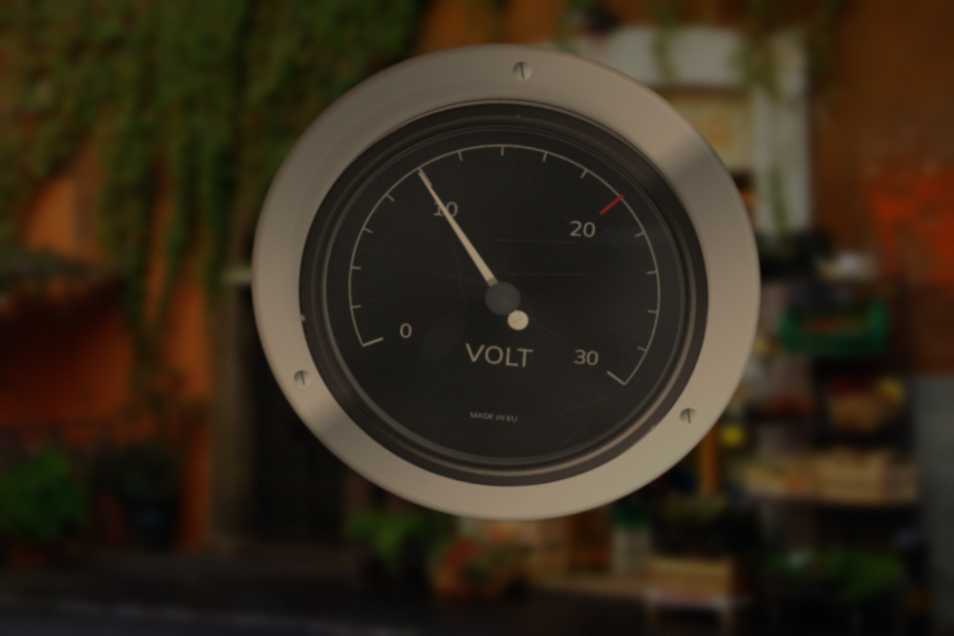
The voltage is 10; V
